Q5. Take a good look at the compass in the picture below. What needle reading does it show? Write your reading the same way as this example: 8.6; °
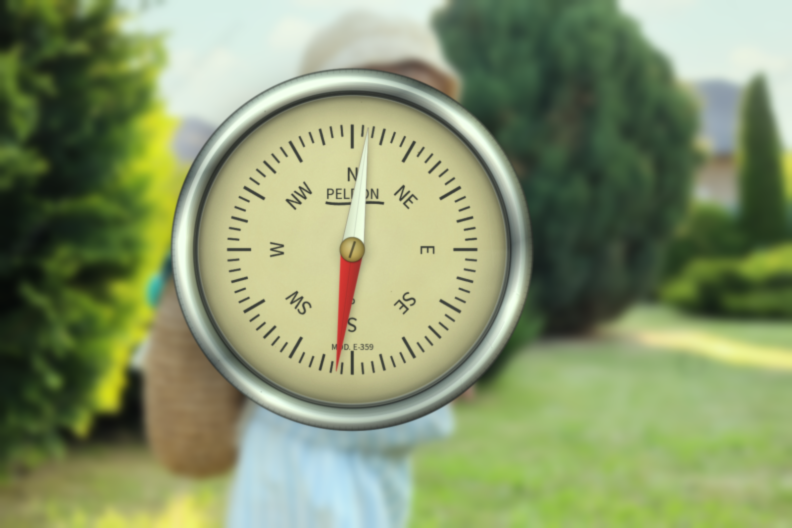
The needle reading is 187.5; °
